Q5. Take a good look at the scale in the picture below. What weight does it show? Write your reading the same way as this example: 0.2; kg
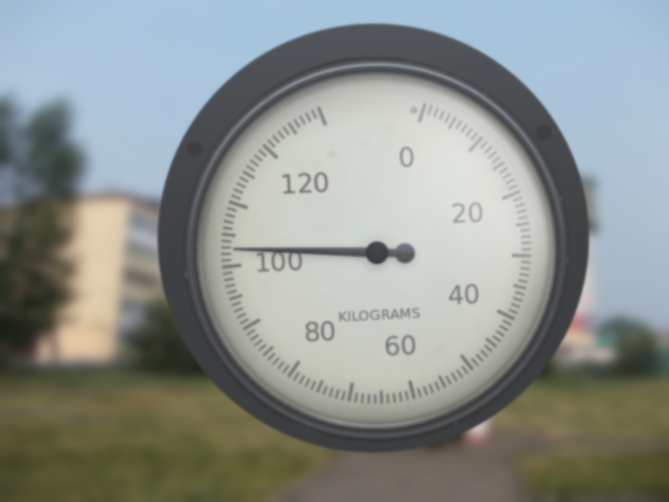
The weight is 103; kg
